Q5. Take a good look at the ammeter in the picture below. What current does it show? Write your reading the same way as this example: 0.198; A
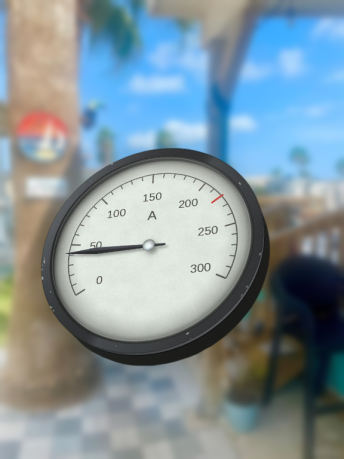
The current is 40; A
